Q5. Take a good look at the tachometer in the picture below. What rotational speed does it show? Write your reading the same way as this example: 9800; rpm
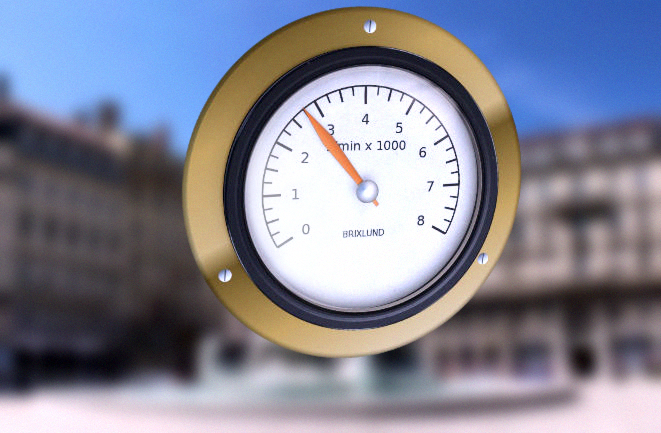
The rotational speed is 2750; rpm
